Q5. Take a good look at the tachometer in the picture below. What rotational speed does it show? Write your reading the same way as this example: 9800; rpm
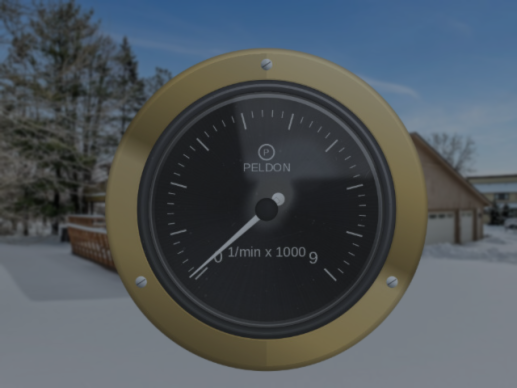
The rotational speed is 100; rpm
